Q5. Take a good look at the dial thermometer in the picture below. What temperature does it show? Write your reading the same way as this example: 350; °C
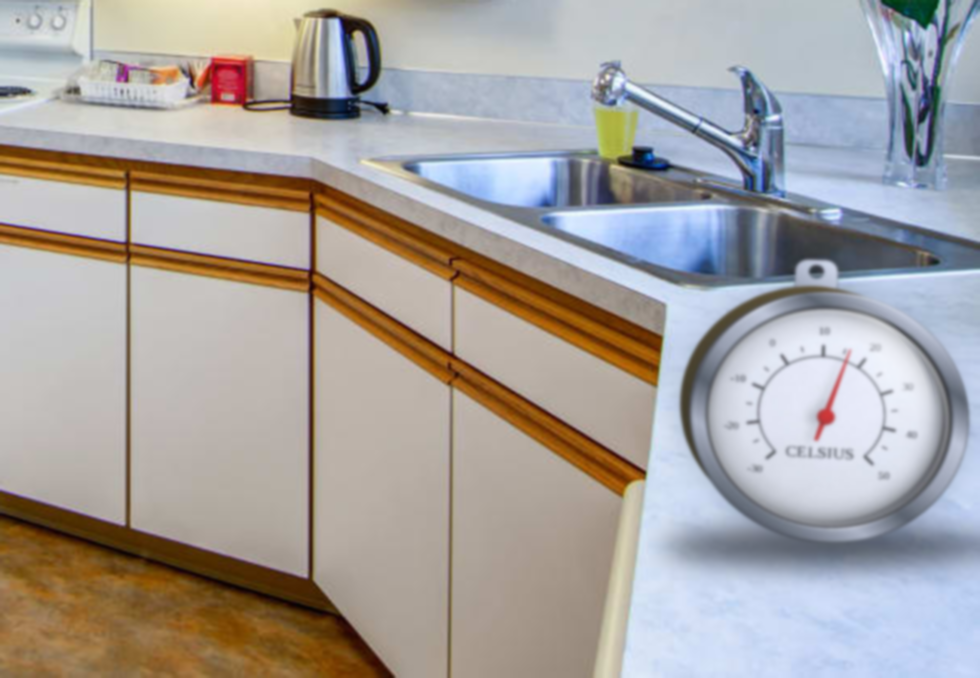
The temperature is 15; °C
